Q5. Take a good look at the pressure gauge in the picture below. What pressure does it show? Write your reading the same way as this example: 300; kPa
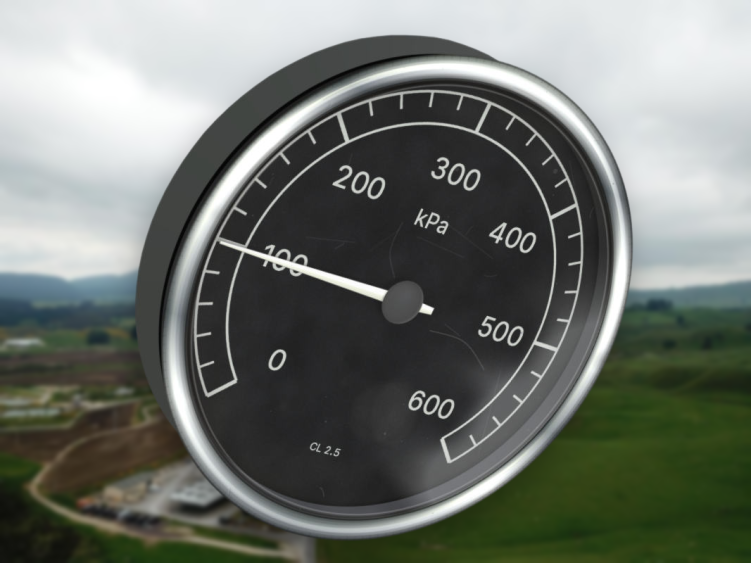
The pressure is 100; kPa
